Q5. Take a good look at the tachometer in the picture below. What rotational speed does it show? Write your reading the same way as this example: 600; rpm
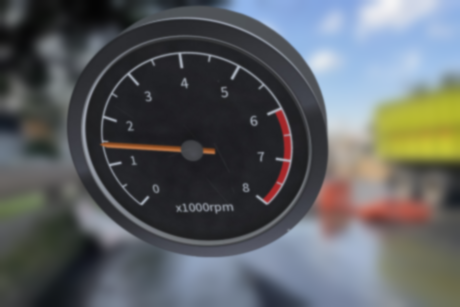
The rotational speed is 1500; rpm
